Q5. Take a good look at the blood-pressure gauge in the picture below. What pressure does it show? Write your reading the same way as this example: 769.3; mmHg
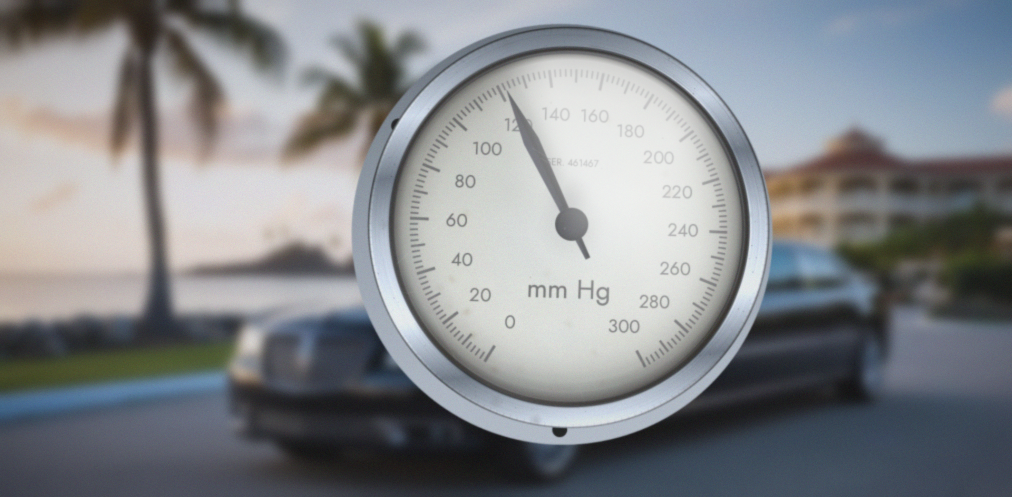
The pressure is 122; mmHg
